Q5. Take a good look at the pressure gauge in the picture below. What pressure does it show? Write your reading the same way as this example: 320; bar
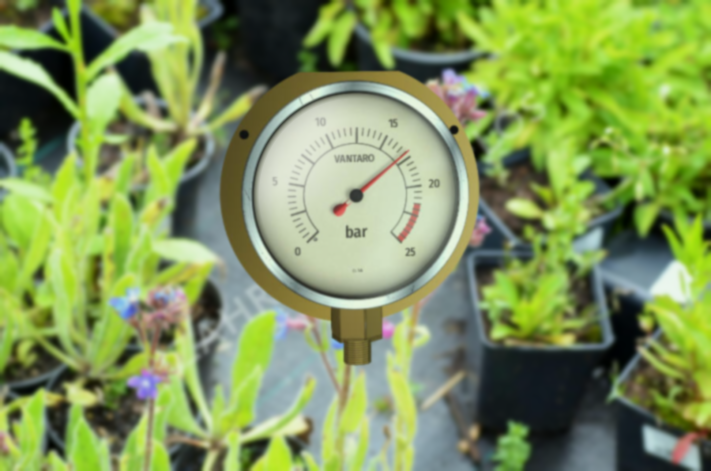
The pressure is 17; bar
